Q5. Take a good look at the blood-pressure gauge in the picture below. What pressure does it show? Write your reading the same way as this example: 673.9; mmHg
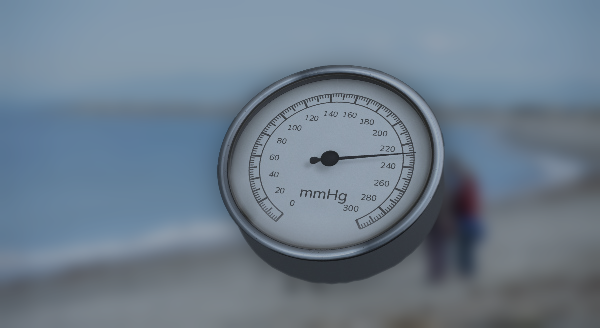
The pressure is 230; mmHg
